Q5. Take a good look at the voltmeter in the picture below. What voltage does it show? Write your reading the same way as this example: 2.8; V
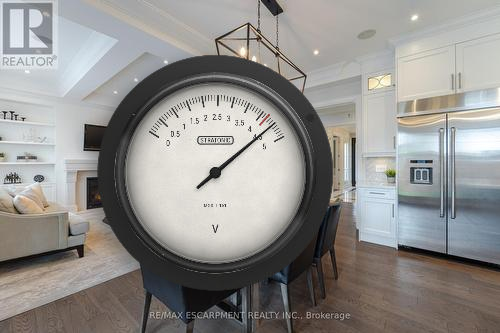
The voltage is 4.5; V
